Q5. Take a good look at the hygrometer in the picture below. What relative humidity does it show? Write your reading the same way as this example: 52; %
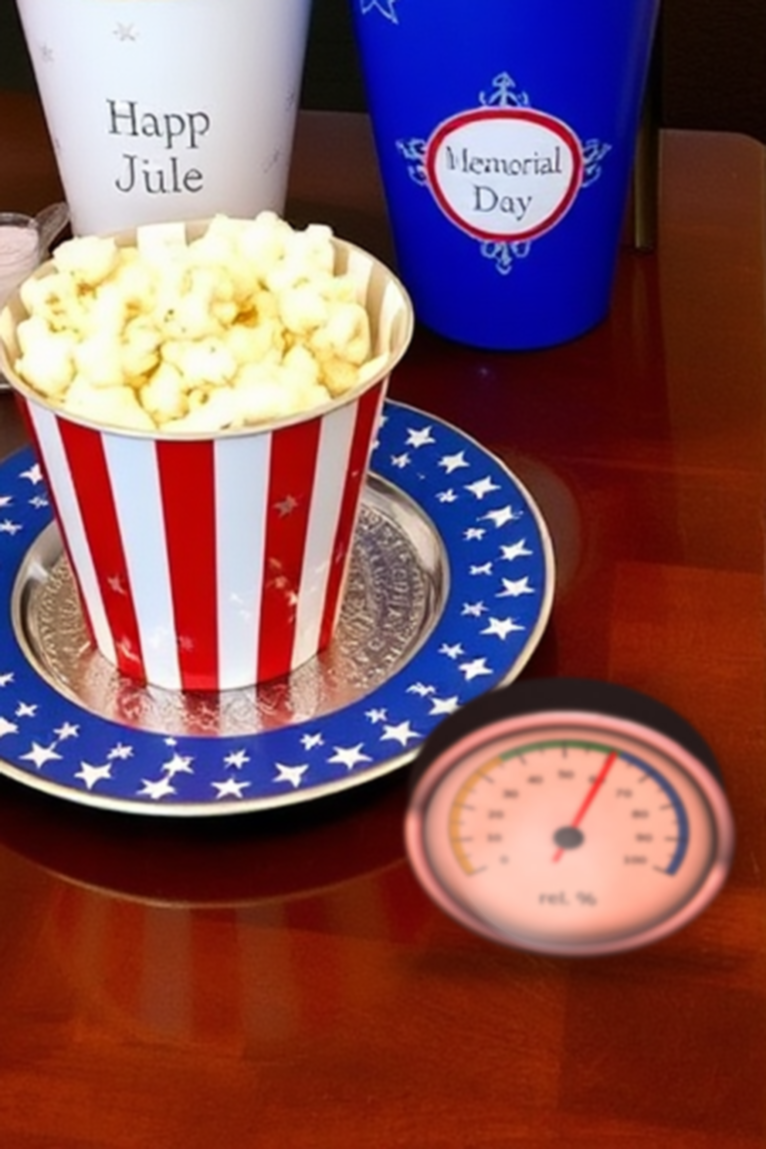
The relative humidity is 60; %
